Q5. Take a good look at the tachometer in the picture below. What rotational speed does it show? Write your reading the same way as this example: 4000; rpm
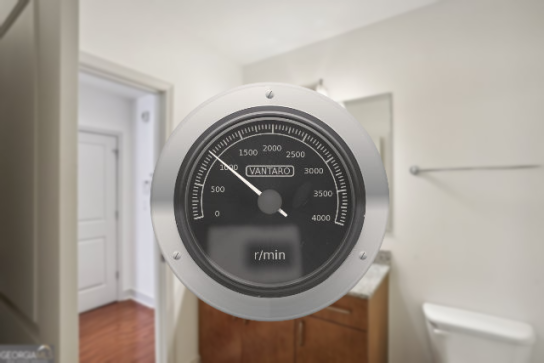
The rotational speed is 1000; rpm
